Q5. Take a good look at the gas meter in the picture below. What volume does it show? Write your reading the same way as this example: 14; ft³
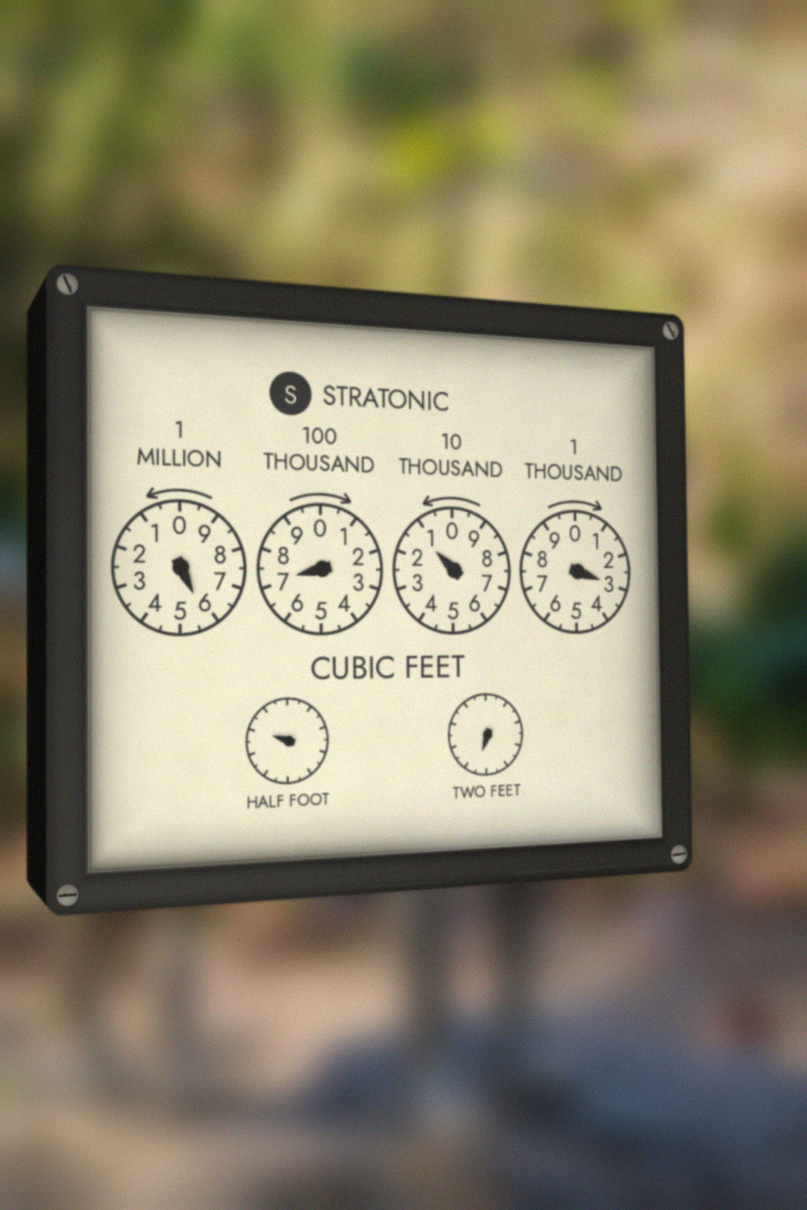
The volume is 571300; ft³
